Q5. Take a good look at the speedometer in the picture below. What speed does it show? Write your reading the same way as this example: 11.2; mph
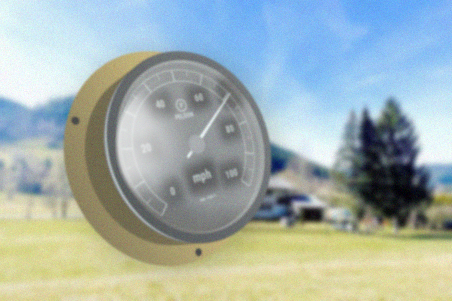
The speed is 70; mph
